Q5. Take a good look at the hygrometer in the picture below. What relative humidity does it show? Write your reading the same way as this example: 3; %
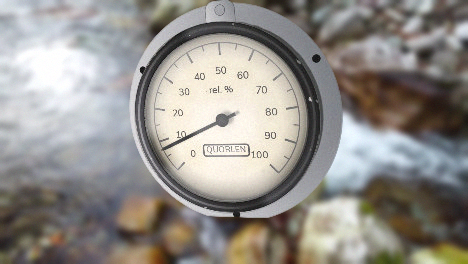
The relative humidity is 7.5; %
